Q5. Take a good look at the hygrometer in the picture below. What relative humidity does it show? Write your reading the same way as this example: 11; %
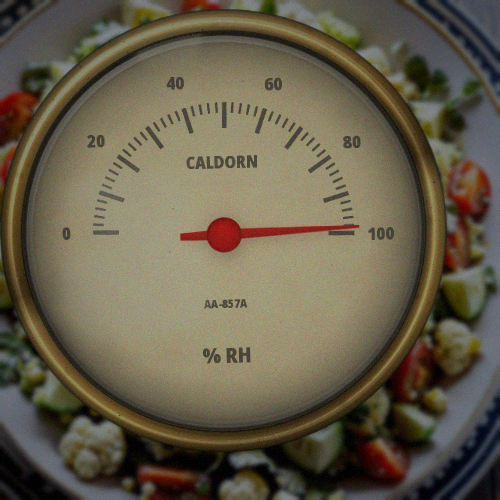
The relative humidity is 98; %
